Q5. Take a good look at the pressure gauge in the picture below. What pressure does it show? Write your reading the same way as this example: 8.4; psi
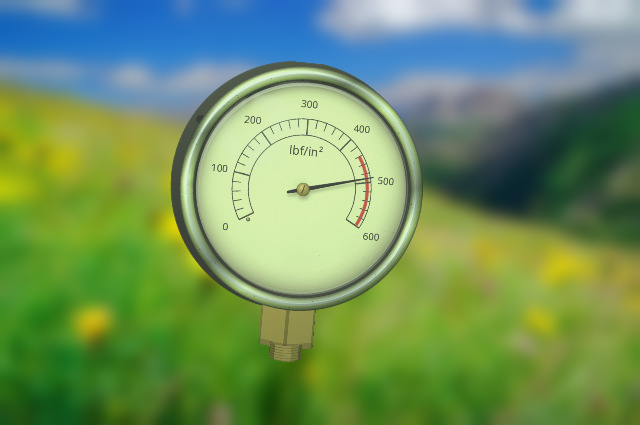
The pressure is 490; psi
